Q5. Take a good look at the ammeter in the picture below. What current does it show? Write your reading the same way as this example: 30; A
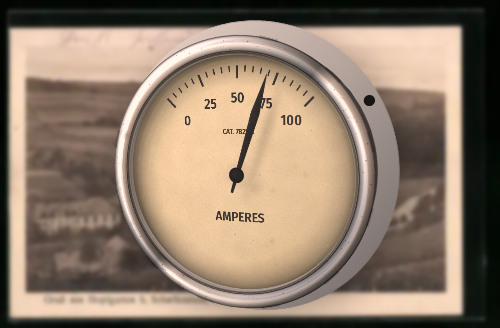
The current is 70; A
